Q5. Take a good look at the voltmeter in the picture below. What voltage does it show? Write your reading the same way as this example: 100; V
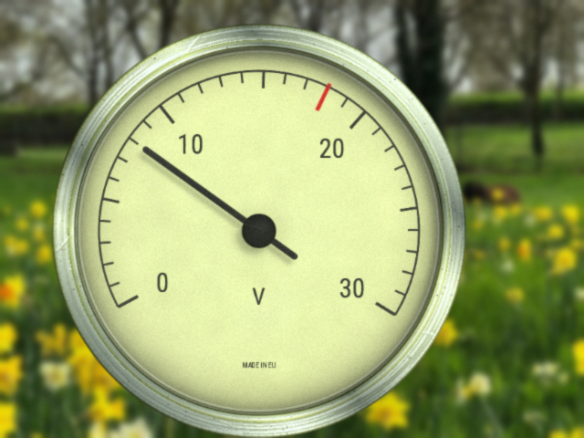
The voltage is 8; V
